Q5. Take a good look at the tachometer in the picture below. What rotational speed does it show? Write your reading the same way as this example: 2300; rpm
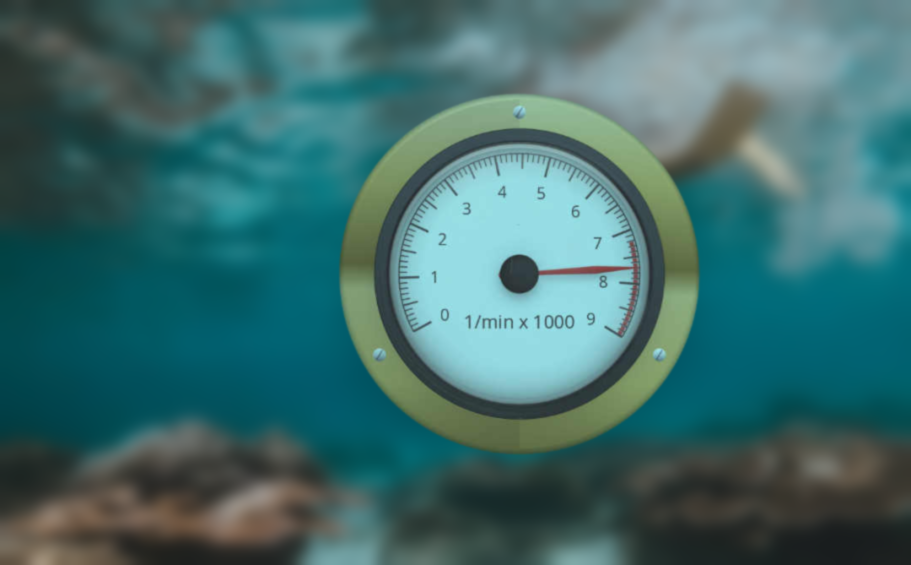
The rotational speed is 7700; rpm
